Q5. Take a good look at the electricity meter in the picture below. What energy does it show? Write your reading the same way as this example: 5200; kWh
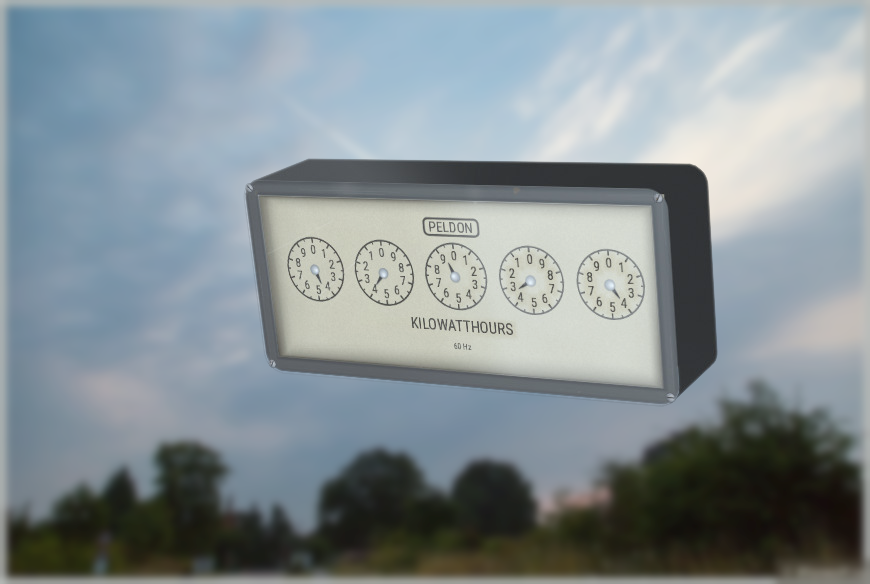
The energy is 43934; kWh
